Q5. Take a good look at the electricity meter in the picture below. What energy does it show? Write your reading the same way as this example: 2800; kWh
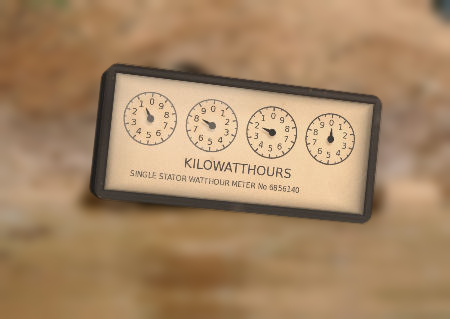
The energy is 820; kWh
